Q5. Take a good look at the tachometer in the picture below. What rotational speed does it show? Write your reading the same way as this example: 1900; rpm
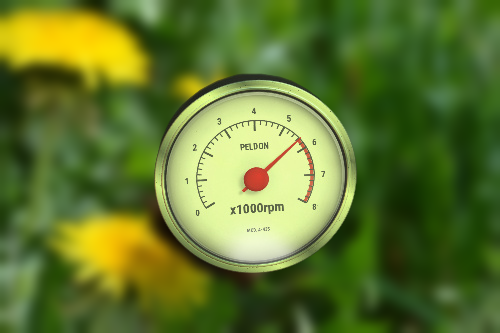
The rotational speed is 5600; rpm
